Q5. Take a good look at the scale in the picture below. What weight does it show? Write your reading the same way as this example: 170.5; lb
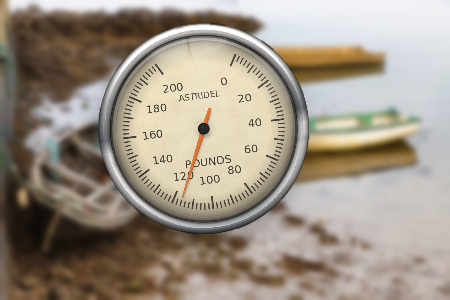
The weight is 116; lb
